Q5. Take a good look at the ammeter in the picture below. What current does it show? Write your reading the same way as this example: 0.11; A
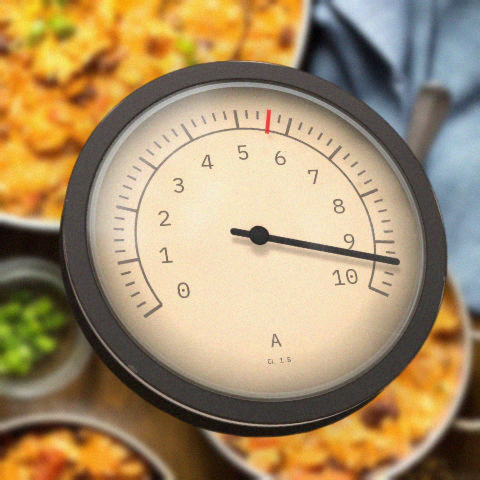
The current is 9.4; A
